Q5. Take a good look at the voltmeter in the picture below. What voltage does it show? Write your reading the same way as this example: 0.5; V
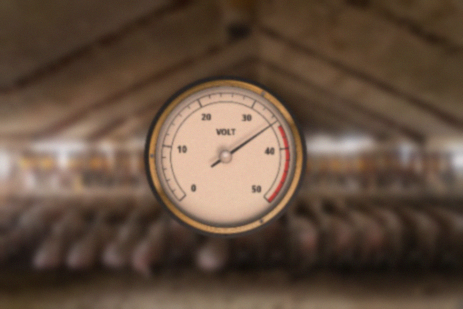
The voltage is 35; V
